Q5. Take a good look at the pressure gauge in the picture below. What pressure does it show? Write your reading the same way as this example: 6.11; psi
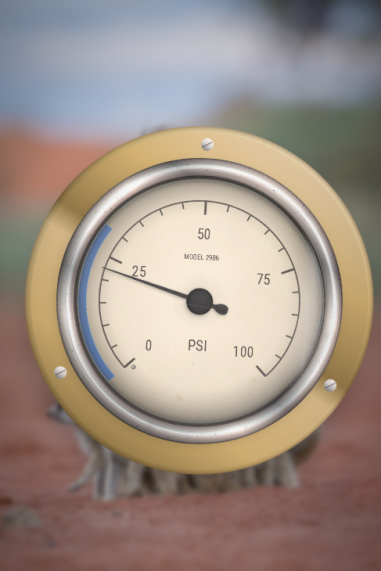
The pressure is 22.5; psi
